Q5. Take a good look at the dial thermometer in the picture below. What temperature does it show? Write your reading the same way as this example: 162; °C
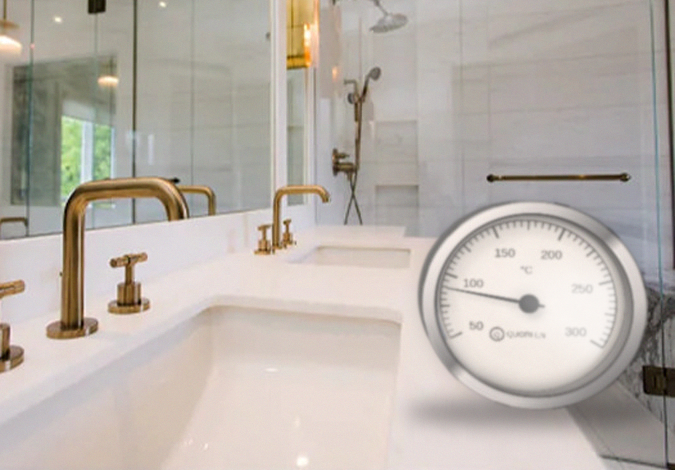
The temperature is 90; °C
